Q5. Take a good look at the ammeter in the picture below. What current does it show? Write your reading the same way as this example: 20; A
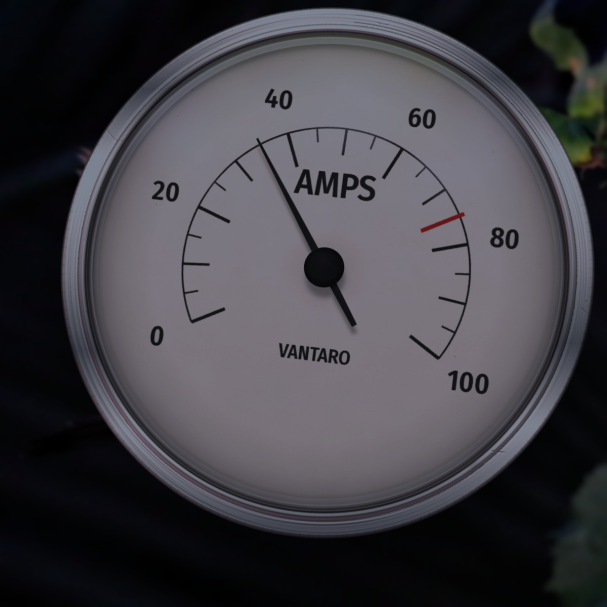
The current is 35; A
